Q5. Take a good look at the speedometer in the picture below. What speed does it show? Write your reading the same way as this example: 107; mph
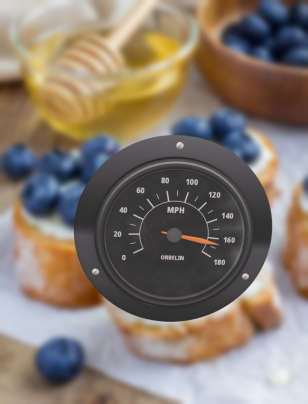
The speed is 165; mph
